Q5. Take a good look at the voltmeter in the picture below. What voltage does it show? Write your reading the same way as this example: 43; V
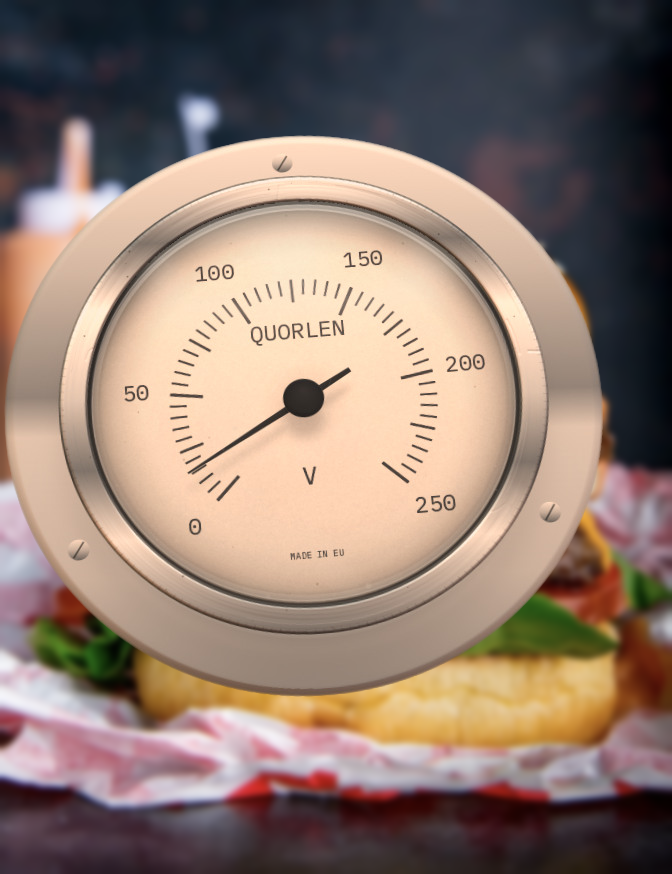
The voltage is 15; V
